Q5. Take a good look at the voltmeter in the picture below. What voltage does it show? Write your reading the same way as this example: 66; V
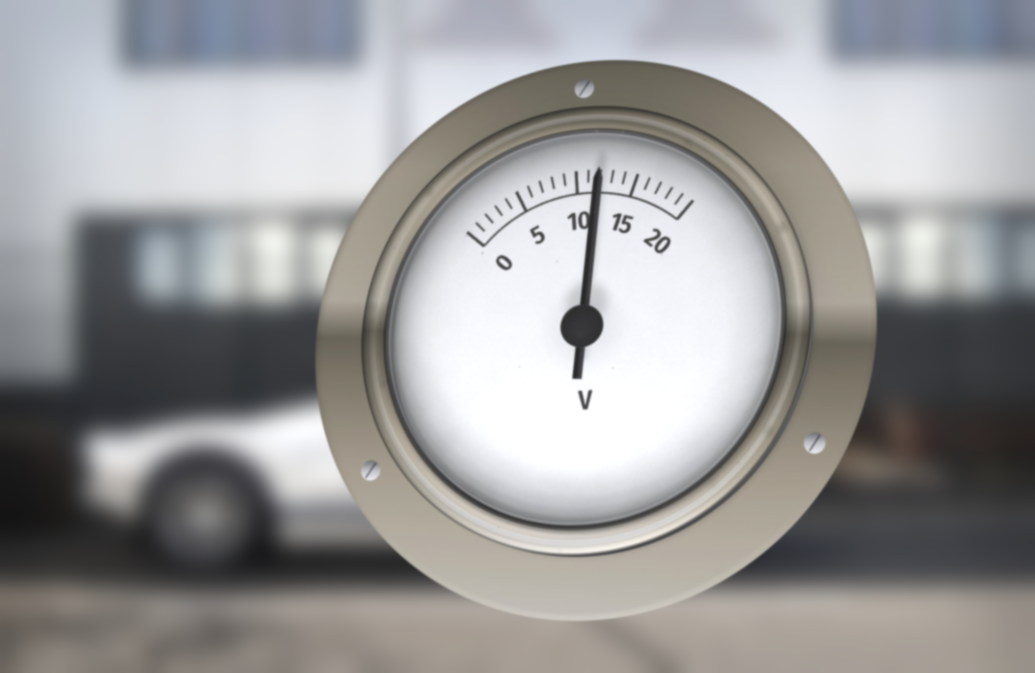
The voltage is 12; V
